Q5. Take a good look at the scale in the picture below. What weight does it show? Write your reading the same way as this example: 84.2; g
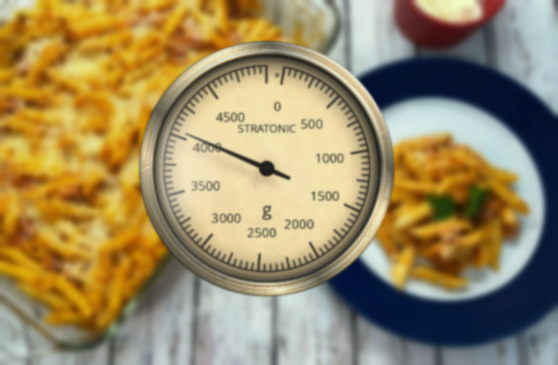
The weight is 4050; g
